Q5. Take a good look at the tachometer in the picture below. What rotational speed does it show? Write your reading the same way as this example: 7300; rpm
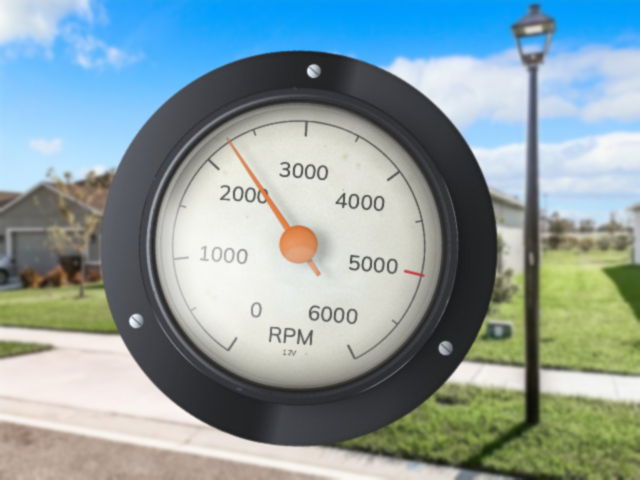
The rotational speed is 2250; rpm
